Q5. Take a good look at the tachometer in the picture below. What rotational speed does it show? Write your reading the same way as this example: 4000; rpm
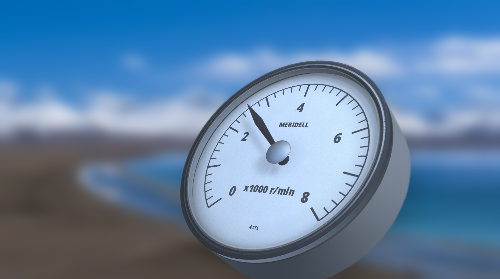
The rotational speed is 2600; rpm
